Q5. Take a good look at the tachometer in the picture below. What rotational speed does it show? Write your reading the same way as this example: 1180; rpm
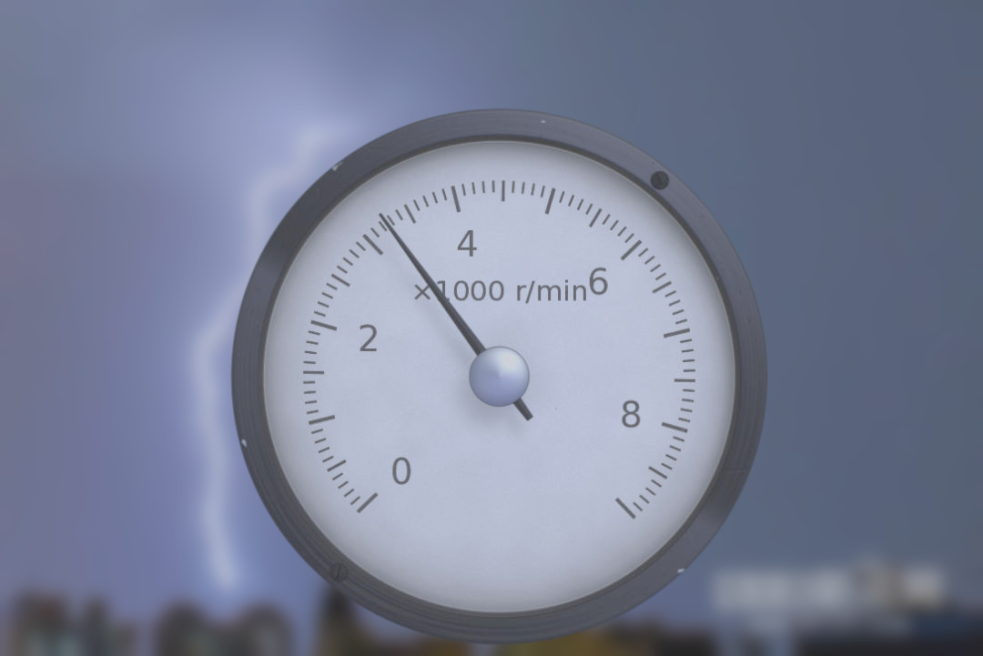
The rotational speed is 3250; rpm
